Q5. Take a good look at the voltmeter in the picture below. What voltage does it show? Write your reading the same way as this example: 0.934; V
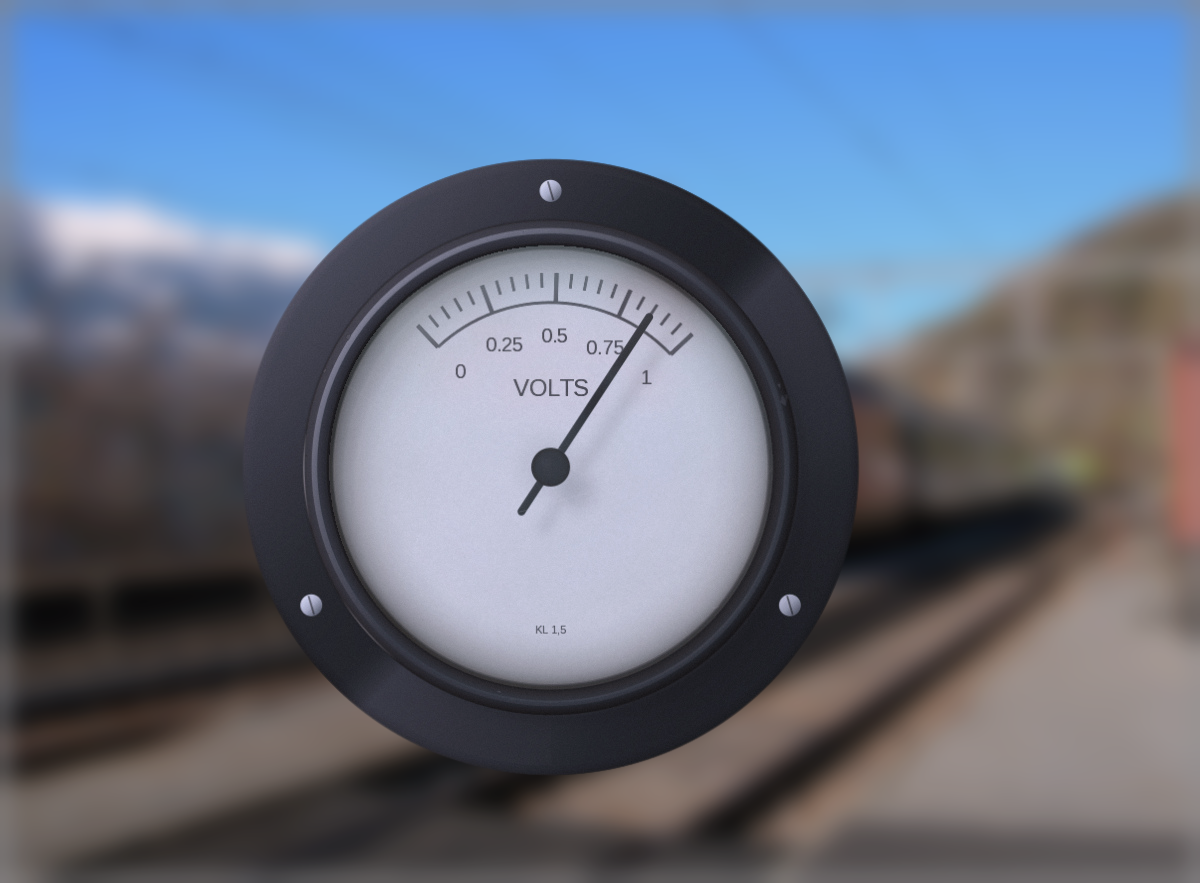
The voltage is 0.85; V
